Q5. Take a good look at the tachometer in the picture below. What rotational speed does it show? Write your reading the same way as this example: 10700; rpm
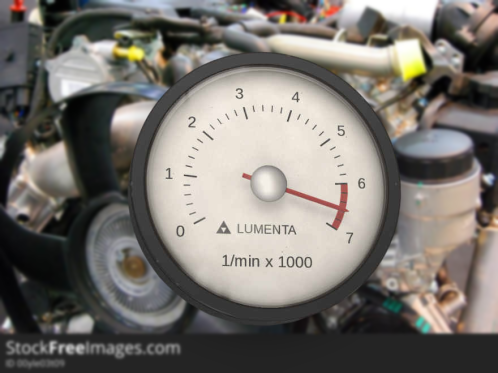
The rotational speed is 6600; rpm
